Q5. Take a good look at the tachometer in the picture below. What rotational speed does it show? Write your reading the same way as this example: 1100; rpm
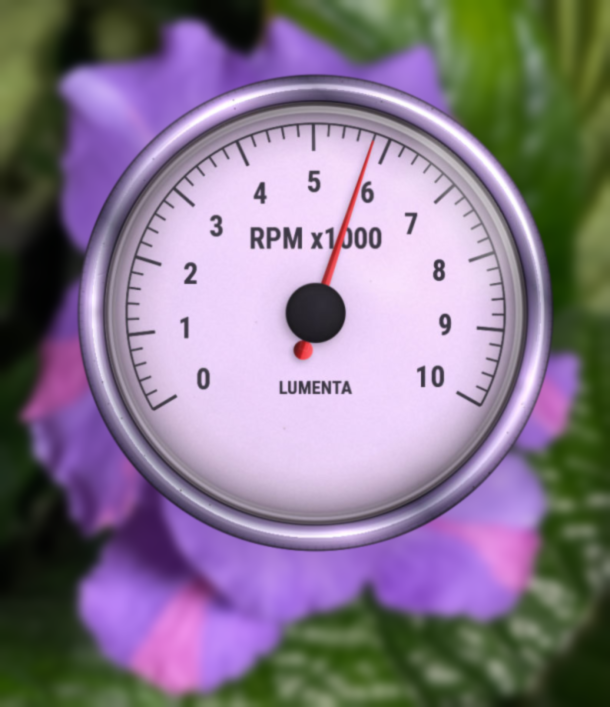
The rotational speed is 5800; rpm
